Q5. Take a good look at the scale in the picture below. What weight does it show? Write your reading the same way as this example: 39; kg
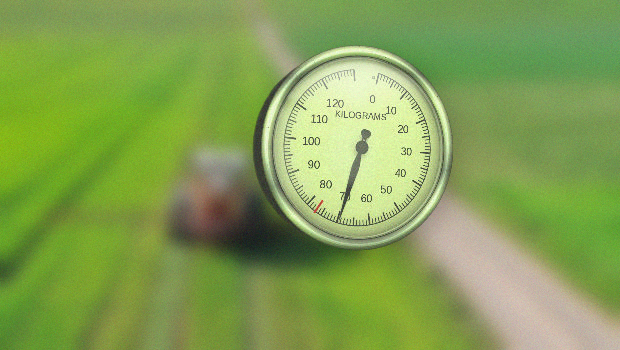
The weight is 70; kg
